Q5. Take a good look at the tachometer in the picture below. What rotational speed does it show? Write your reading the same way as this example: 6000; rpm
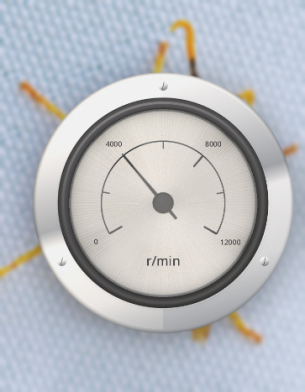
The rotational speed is 4000; rpm
